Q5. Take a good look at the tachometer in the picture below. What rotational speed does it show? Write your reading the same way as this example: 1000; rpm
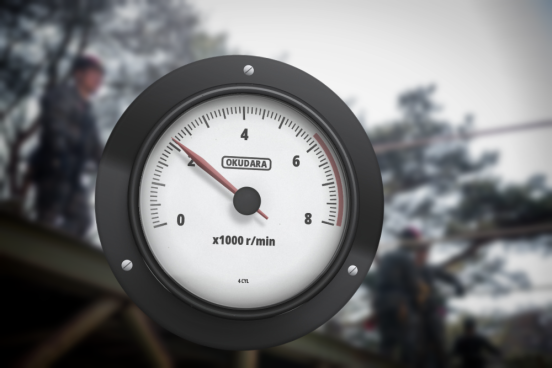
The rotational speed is 2100; rpm
